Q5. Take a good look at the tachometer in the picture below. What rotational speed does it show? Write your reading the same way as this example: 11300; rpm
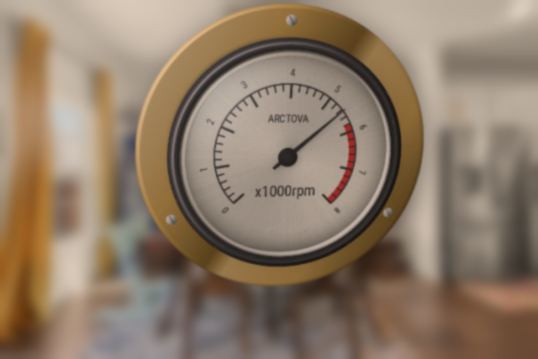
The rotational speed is 5400; rpm
